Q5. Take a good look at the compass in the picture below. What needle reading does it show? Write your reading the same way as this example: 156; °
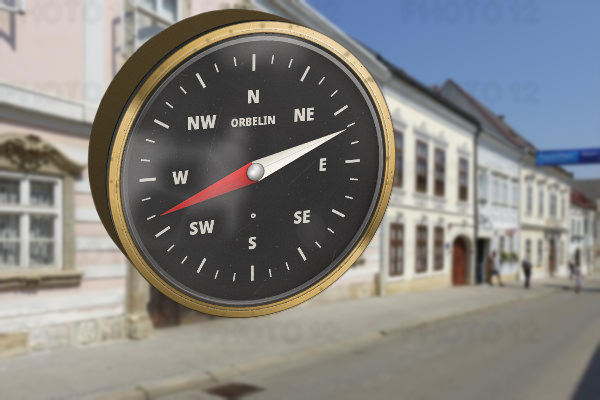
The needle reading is 250; °
